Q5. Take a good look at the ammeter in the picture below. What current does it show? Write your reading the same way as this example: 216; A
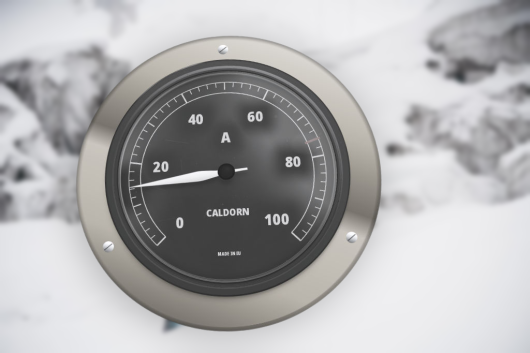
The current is 14; A
